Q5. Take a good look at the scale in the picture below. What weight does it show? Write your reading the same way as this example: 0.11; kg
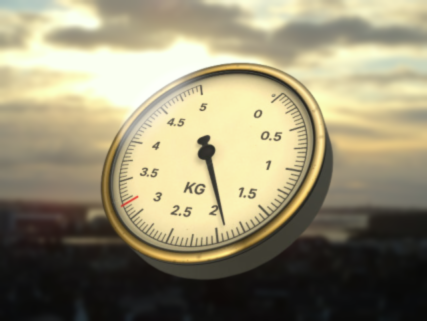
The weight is 1.9; kg
